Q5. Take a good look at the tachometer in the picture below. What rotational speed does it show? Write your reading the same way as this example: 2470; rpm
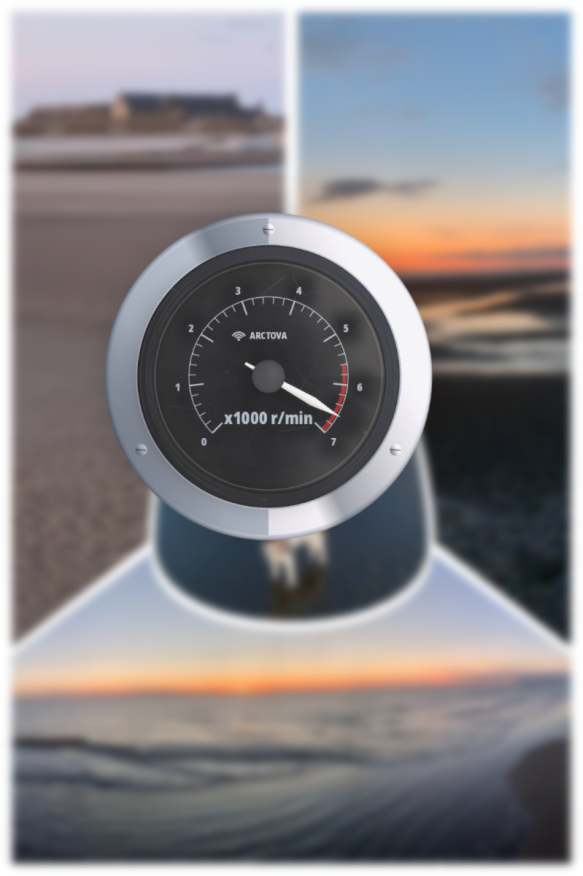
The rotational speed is 6600; rpm
